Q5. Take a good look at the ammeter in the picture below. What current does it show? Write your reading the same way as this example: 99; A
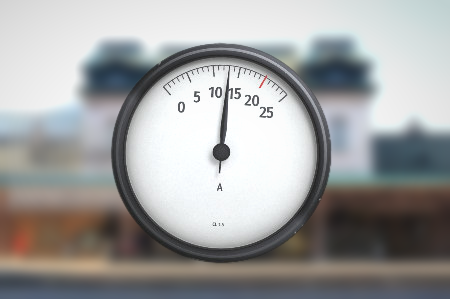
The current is 13; A
